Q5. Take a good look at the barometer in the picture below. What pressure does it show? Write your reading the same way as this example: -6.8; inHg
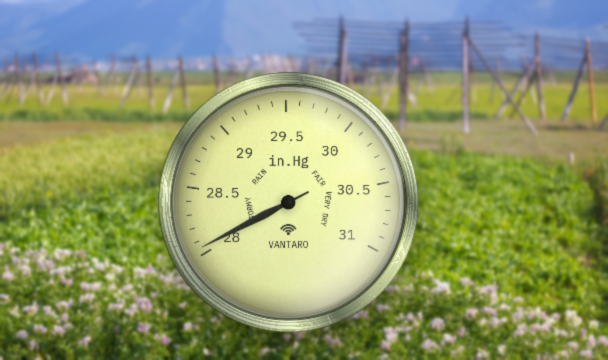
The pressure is 28.05; inHg
